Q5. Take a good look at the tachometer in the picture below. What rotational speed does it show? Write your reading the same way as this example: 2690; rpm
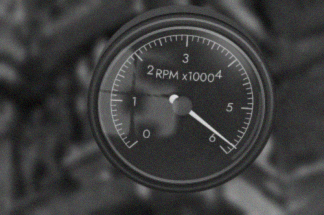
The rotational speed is 5800; rpm
